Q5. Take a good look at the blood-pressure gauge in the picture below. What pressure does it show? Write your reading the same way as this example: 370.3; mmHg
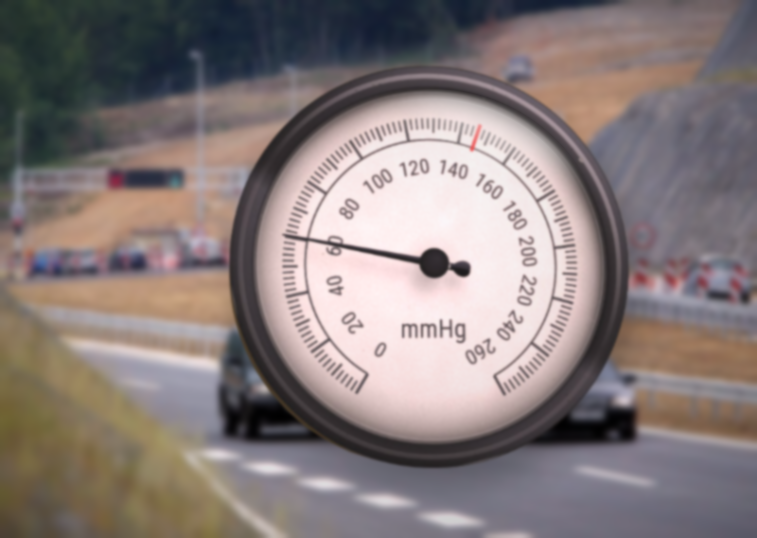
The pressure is 60; mmHg
